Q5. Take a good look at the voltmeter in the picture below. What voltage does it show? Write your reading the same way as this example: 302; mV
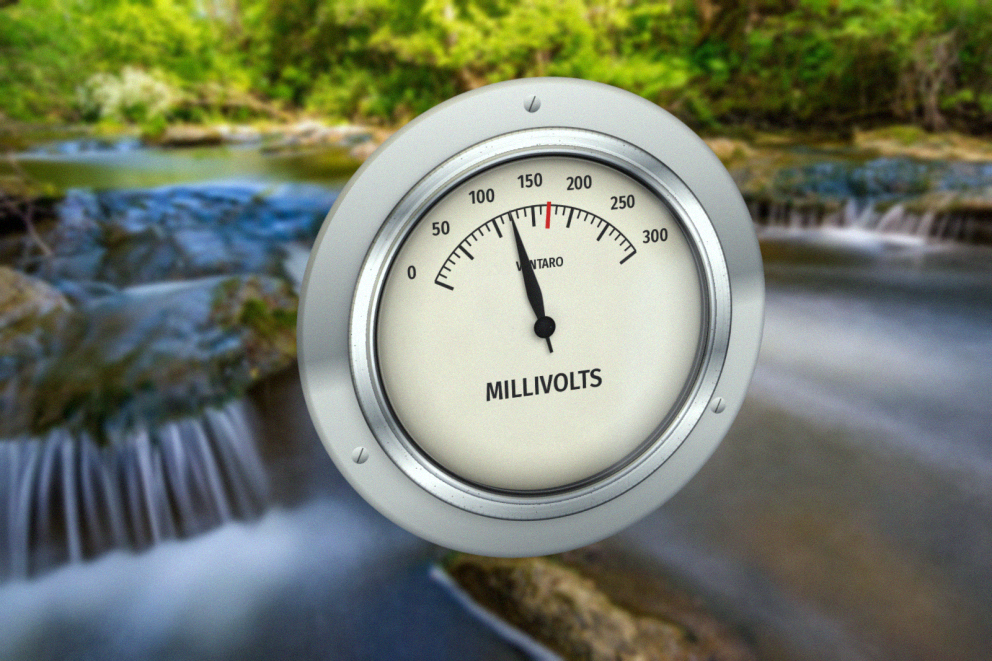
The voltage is 120; mV
